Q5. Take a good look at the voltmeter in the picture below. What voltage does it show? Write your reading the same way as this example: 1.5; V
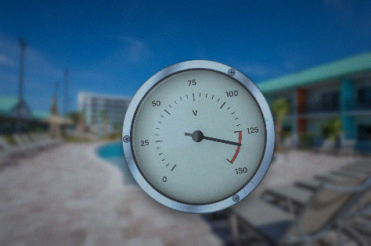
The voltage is 135; V
